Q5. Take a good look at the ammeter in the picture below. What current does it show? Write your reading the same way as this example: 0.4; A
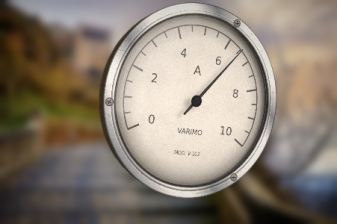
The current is 6.5; A
